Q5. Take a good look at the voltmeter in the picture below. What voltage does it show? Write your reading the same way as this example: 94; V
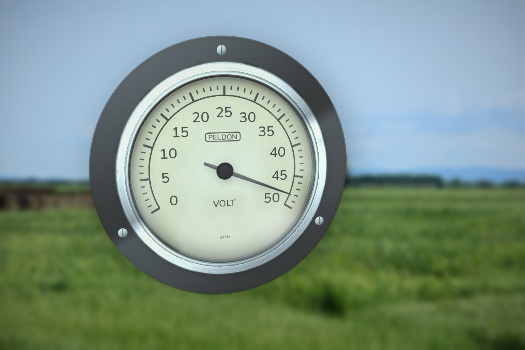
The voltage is 48; V
